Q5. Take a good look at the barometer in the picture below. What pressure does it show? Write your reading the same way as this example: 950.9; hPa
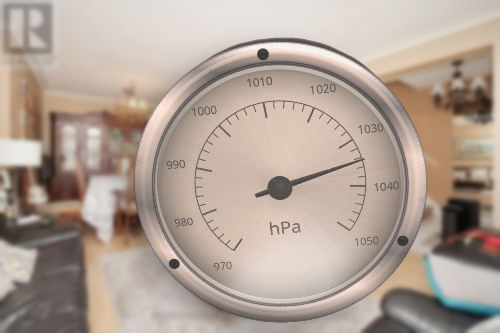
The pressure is 1034; hPa
